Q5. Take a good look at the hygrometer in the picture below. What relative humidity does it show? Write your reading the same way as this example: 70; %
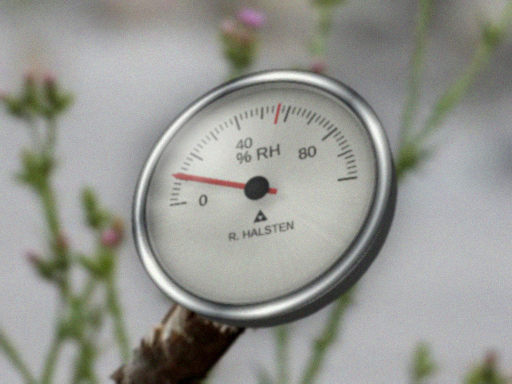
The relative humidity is 10; %
